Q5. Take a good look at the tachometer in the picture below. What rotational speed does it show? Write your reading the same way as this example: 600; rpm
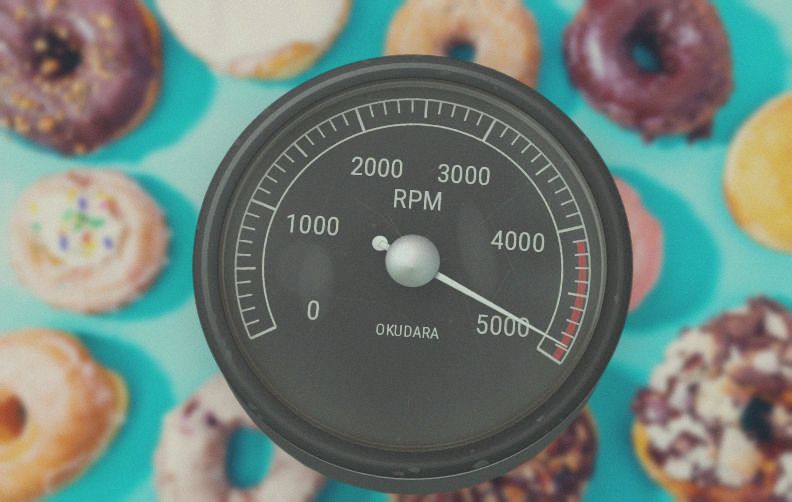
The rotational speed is 4900; rpm
